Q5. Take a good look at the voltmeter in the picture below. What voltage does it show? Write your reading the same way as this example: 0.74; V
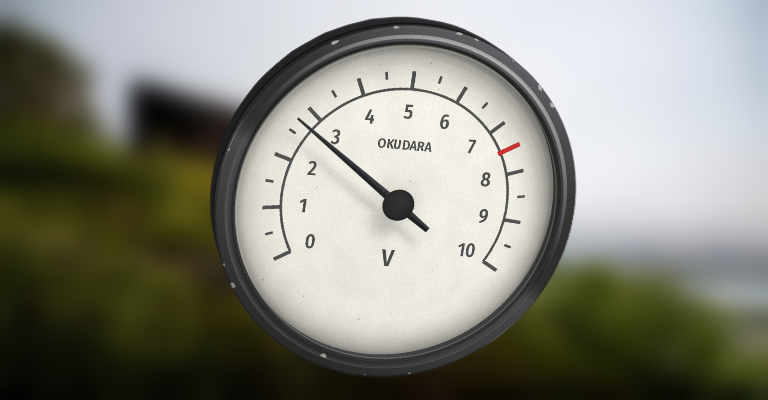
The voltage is 2.75; V
